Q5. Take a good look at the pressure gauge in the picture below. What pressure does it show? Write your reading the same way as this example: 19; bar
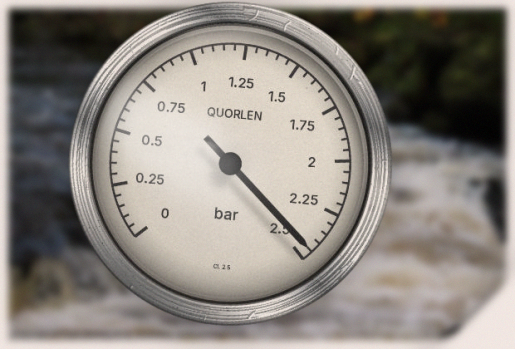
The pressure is 2.45; bar
